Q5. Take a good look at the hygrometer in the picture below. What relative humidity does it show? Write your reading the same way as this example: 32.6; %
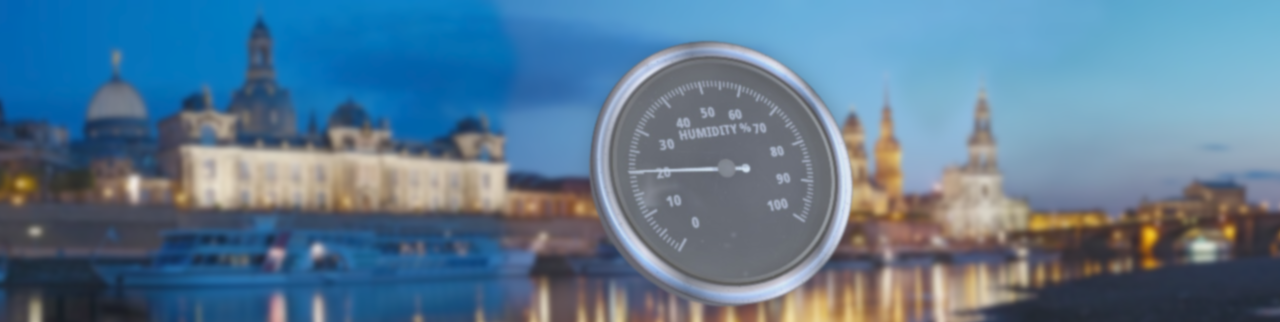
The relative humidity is 20; %
